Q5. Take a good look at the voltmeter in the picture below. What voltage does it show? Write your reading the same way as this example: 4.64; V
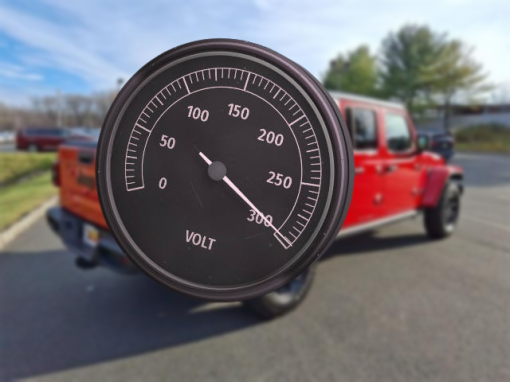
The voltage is 295; V
